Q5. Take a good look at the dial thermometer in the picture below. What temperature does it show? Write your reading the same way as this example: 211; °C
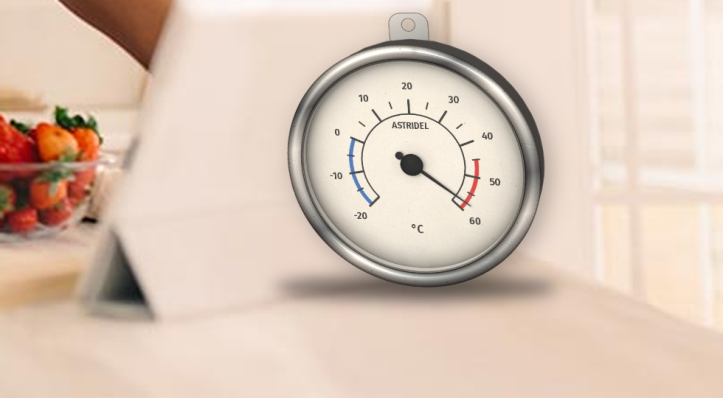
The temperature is 57.5; °C
